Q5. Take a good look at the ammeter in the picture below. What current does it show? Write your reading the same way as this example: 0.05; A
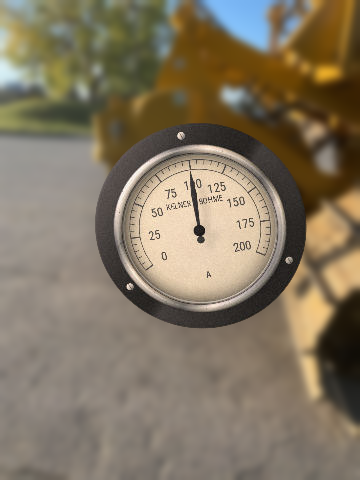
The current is 100; A
